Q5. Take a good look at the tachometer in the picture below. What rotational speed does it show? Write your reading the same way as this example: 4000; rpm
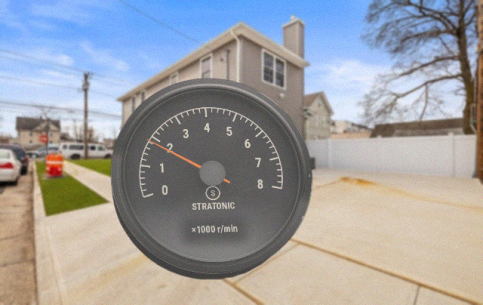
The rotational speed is 1800; rpm
